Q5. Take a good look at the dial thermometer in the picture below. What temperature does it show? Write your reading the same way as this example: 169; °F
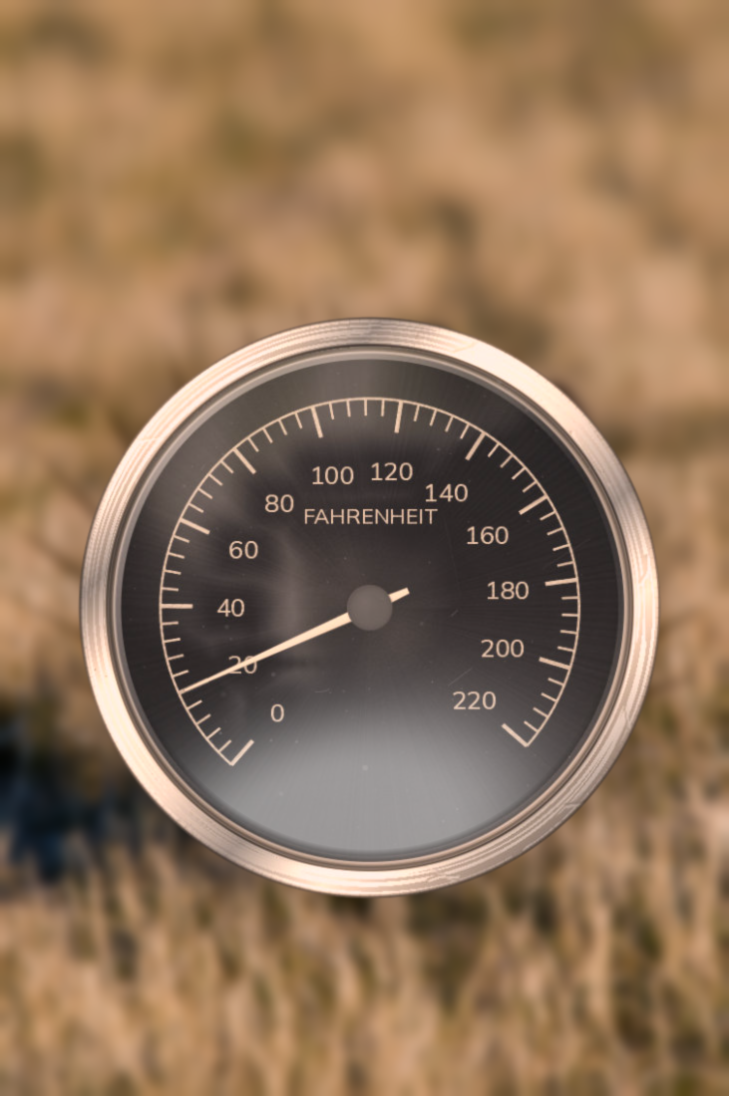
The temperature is 20; °F
